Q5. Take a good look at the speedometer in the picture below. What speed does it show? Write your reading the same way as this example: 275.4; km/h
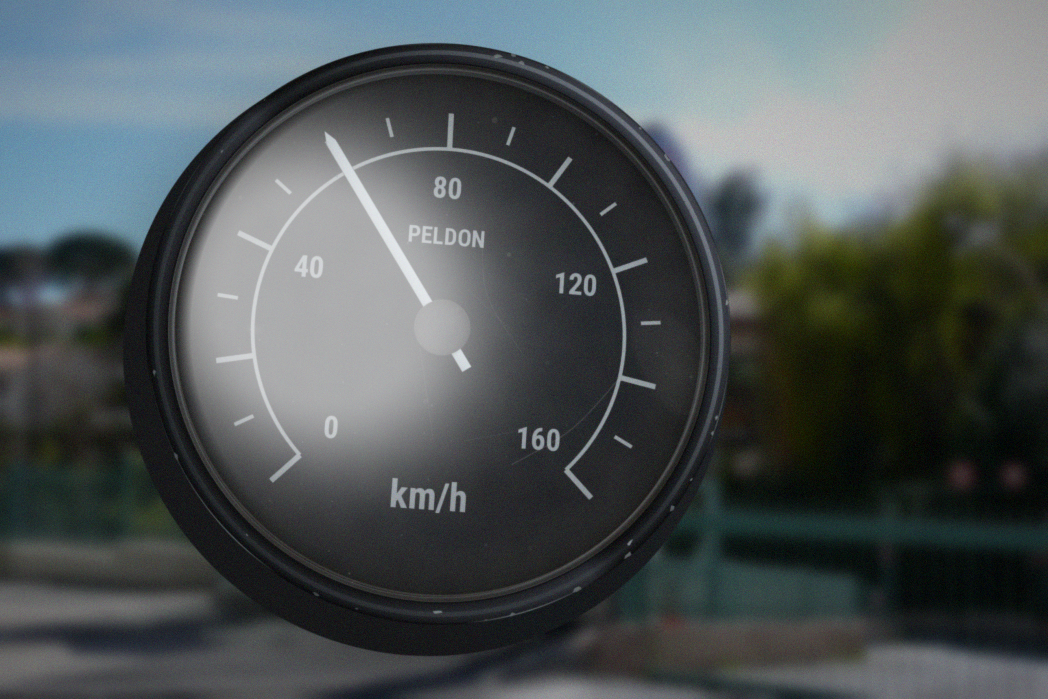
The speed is 60; km/h
